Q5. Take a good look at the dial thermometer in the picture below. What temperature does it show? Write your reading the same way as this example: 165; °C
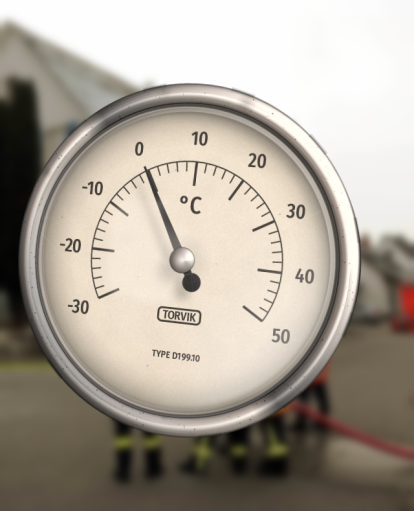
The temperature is 0; °C
